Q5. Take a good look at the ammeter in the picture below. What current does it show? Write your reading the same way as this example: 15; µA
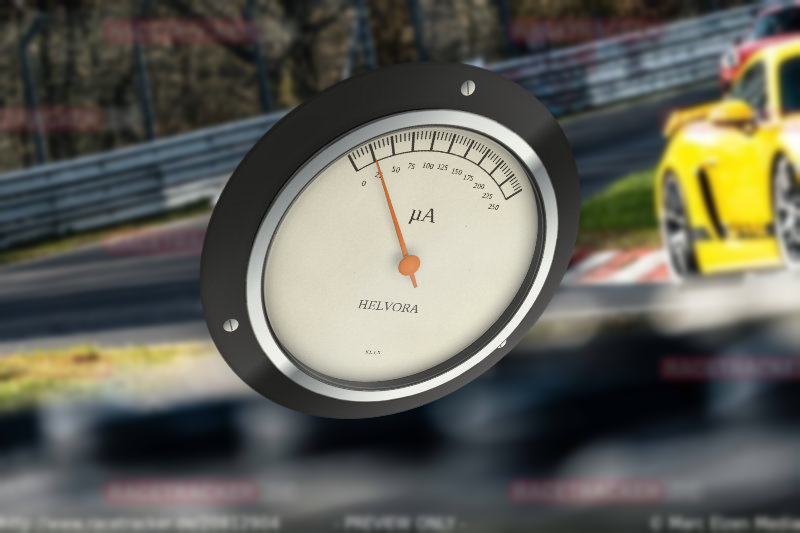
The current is 25; µA
